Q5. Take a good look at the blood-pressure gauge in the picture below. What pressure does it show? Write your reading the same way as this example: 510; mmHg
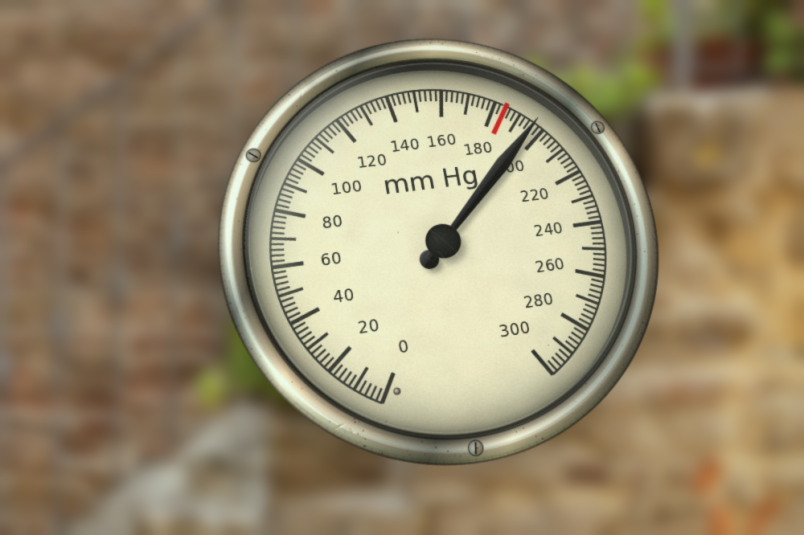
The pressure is 196; mmHg
